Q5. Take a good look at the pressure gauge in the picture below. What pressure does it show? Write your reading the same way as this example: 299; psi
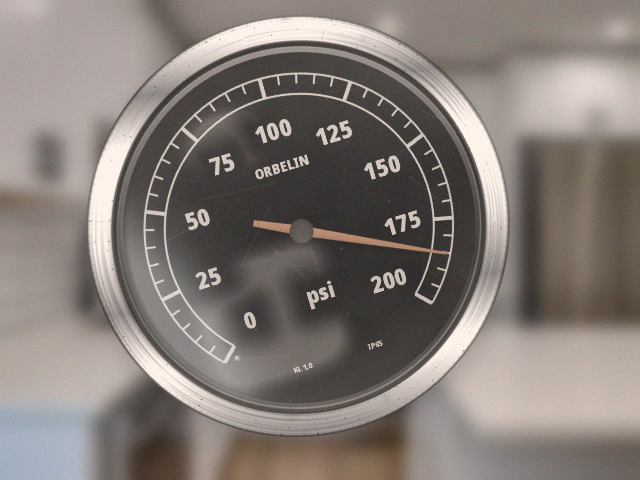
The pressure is 185; psi
